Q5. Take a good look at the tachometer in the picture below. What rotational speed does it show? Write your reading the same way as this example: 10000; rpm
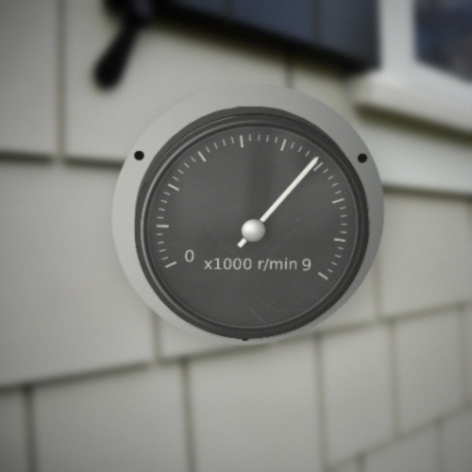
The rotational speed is 5800; rpm
